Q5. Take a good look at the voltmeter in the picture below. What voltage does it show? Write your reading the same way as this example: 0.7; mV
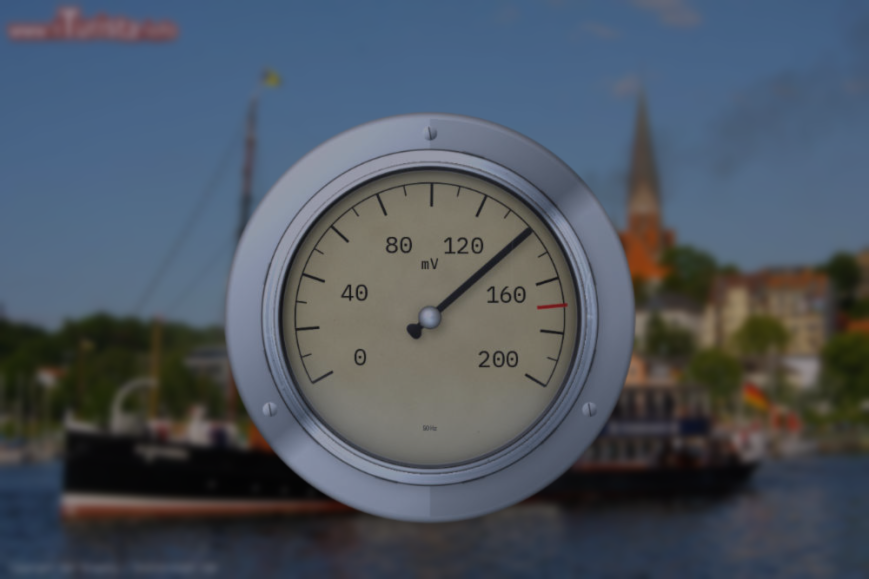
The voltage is 140; mV
